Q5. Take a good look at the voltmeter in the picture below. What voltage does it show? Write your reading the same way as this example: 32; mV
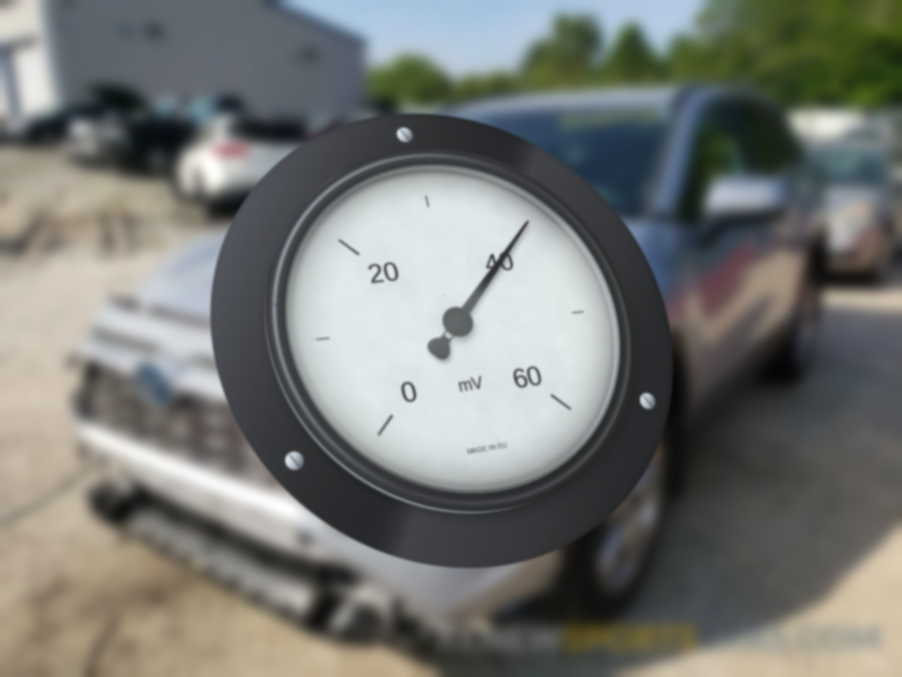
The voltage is 40; mV
